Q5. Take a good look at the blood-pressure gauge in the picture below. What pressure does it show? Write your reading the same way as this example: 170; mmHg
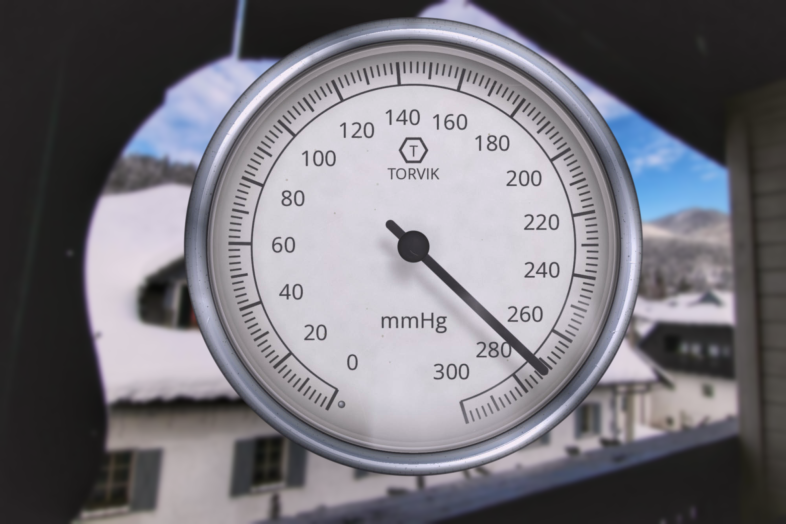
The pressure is 272; mmHg
